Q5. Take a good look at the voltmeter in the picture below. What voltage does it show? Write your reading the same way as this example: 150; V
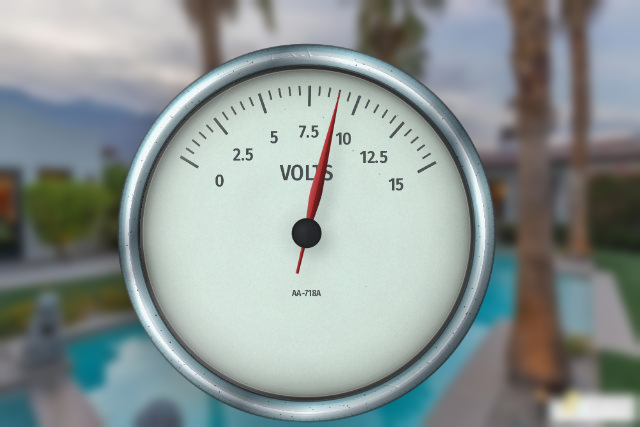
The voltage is 9; V
